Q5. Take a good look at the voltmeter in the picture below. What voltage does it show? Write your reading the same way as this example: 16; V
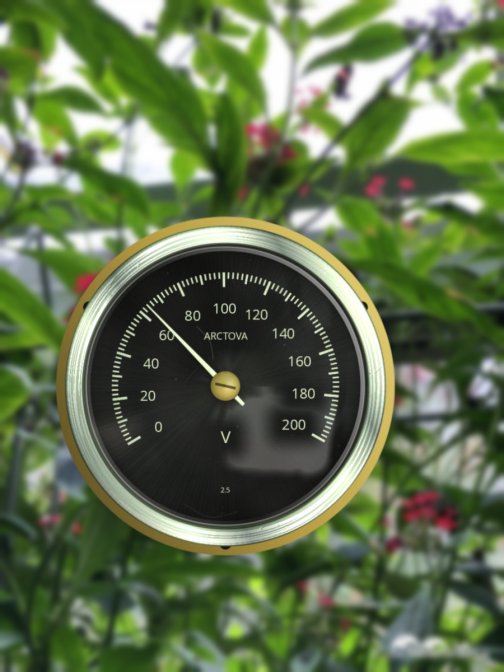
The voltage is 64; V
